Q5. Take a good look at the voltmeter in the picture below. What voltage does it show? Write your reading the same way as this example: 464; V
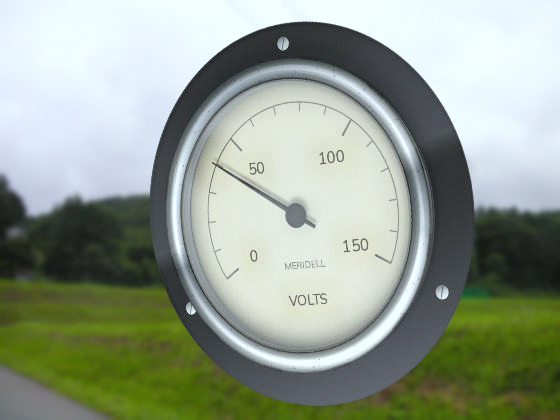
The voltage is 40; V
